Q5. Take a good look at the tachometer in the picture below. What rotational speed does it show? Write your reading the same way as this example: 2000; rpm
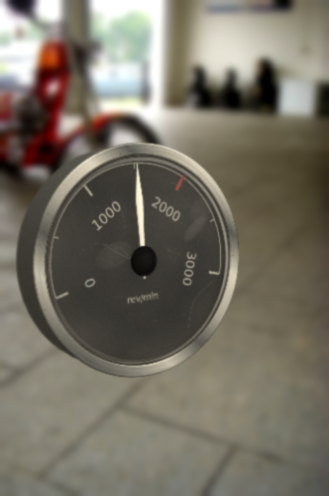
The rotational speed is 1500; rpm
